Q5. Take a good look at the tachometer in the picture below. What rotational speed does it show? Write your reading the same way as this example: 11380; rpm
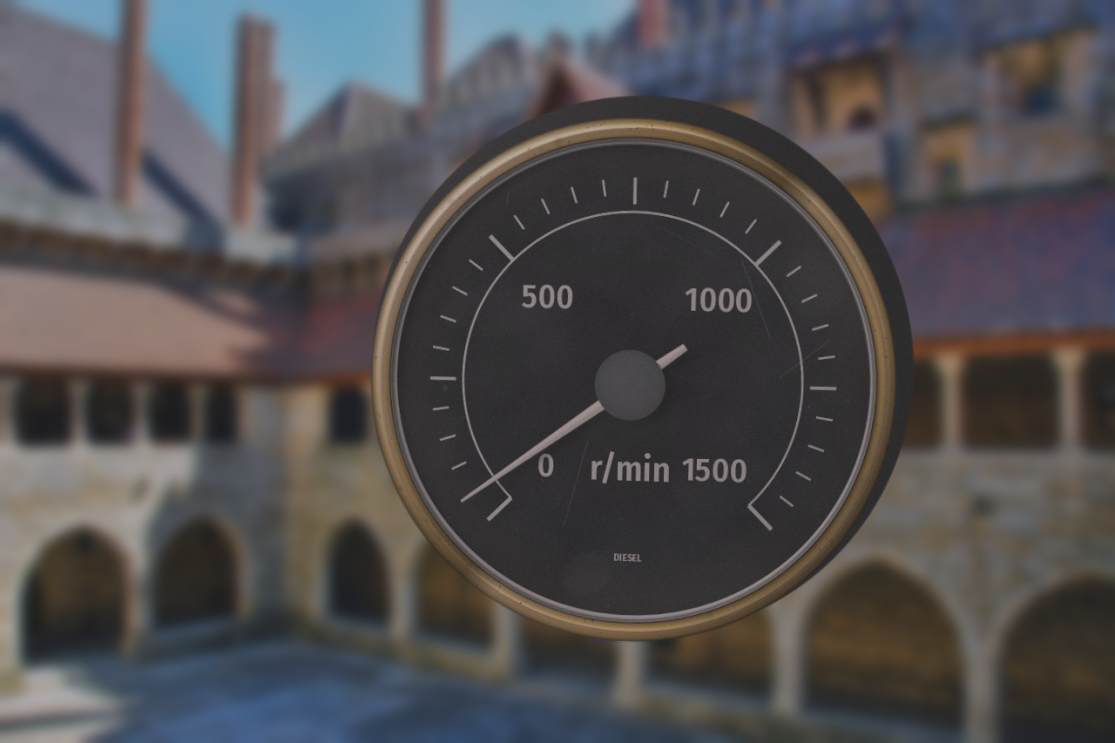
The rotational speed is 50; rpm
